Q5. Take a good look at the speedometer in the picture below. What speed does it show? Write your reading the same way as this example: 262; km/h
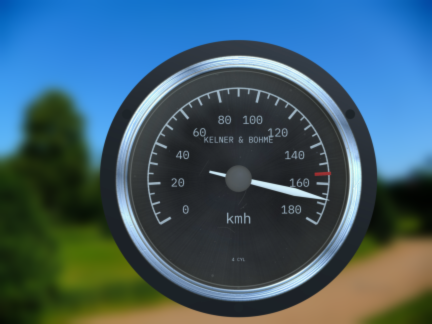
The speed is 167.5; km/h
